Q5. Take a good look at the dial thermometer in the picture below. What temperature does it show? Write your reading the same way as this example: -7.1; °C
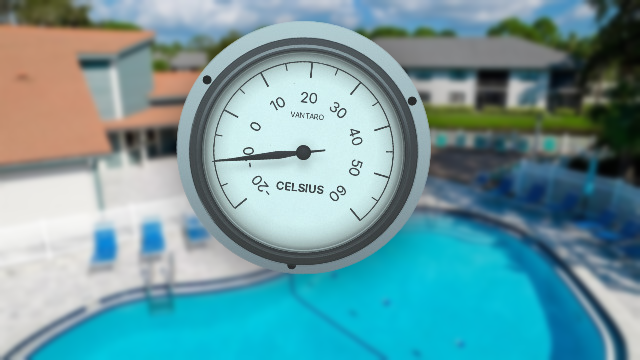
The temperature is -10; °C
